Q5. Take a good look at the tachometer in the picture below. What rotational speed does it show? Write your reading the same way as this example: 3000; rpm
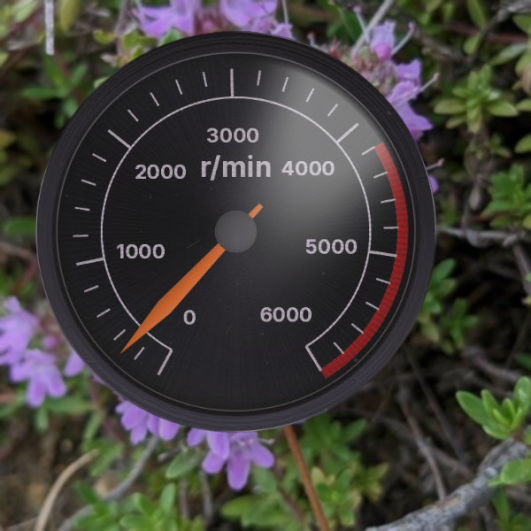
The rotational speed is 300; rpm
